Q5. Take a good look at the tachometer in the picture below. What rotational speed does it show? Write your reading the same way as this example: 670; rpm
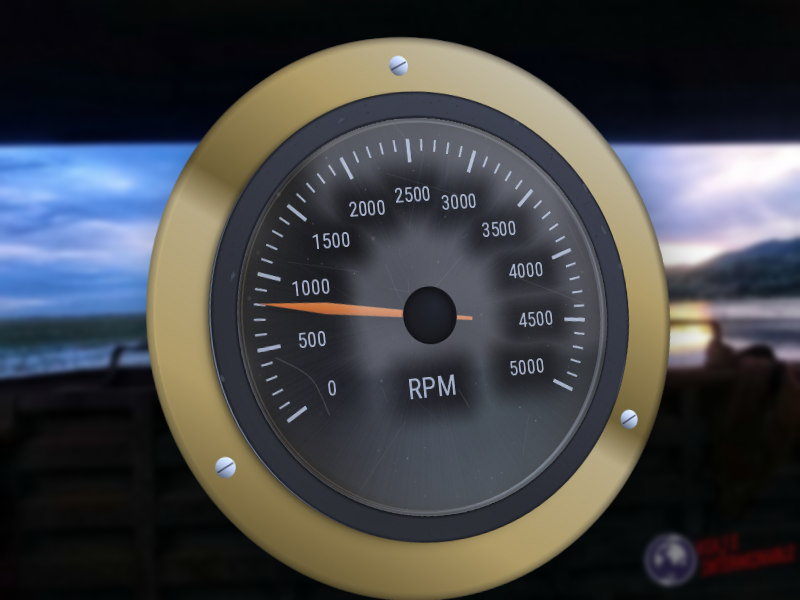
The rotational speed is 800; rpm
